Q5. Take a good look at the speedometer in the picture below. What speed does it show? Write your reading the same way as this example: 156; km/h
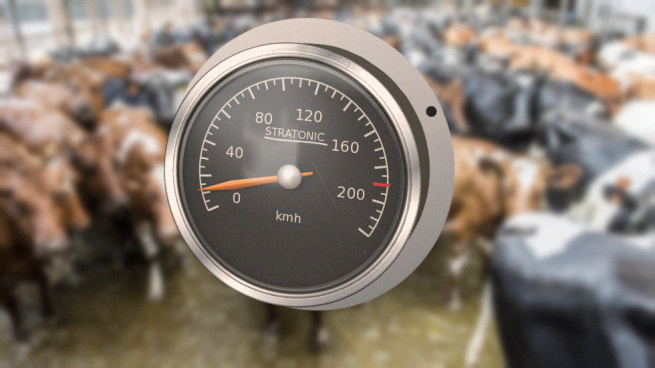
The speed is 12.5; km/h
